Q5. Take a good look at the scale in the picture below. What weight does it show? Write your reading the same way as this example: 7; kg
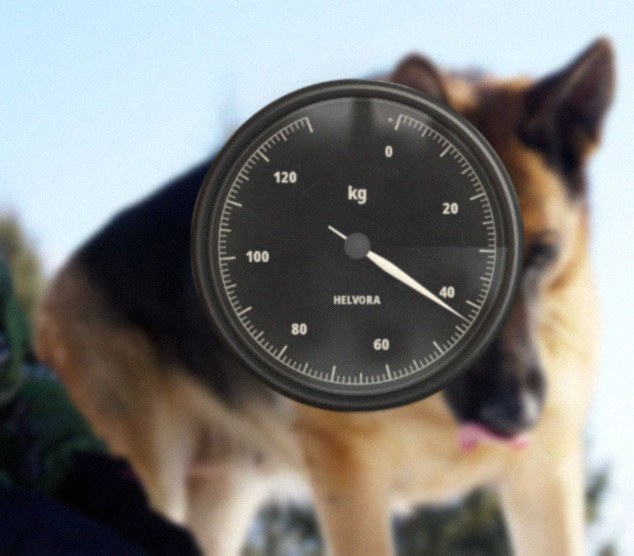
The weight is 43; kg
